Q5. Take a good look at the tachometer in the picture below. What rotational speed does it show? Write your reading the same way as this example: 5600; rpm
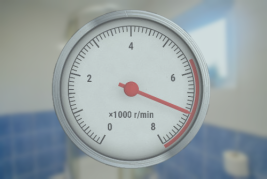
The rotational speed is 7000; rpm
